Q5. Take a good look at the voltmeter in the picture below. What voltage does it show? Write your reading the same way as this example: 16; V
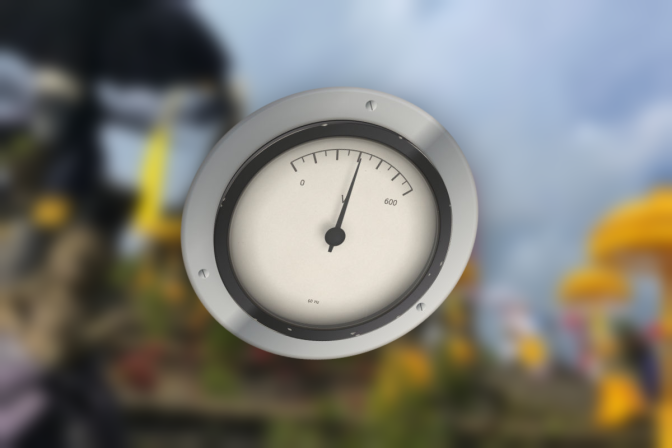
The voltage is 300; V
